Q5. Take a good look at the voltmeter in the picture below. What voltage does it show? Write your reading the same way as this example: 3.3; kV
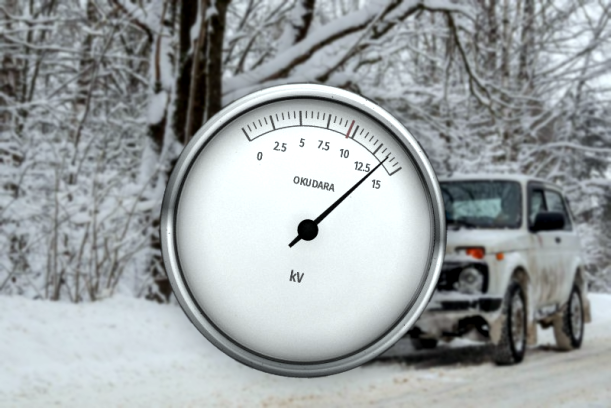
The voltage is 13.5; kV
